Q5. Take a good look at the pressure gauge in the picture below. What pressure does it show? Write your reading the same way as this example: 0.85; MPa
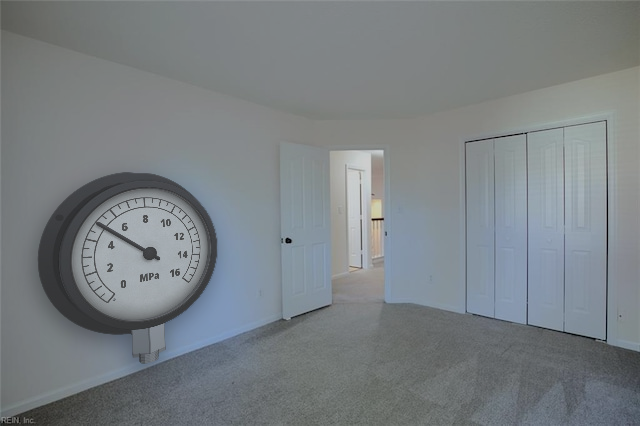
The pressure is 5; MPa
